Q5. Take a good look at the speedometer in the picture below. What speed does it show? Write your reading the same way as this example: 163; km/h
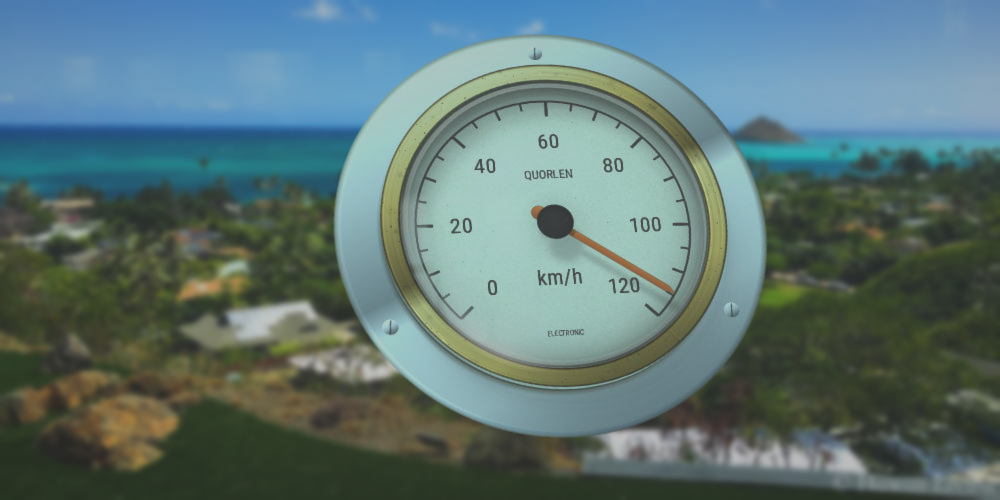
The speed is 115; km/h
